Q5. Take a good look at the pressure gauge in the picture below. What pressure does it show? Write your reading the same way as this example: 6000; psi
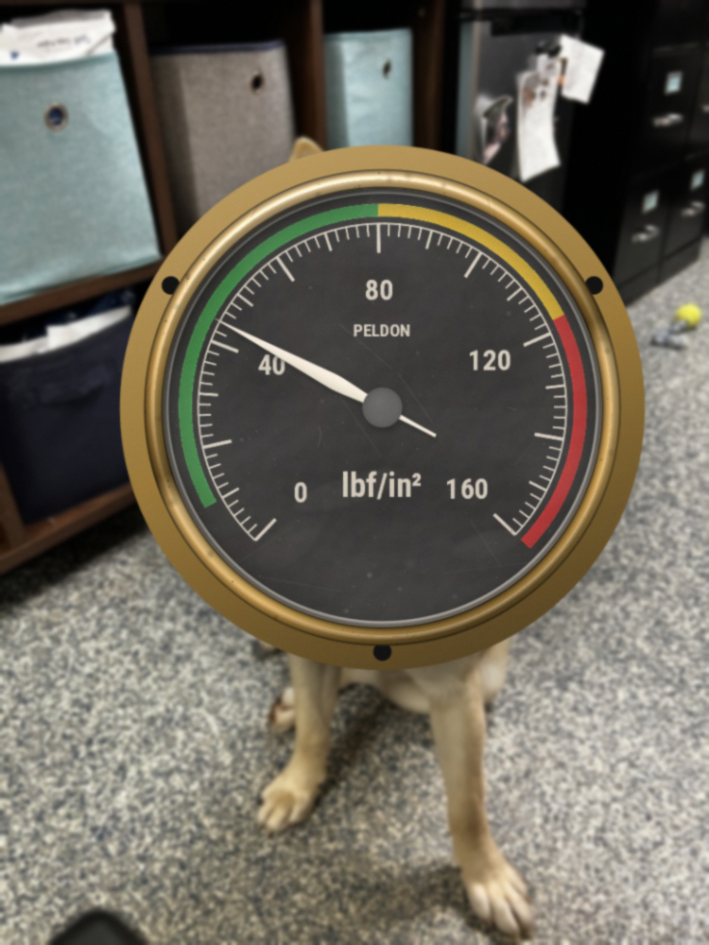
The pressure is 44; psi
